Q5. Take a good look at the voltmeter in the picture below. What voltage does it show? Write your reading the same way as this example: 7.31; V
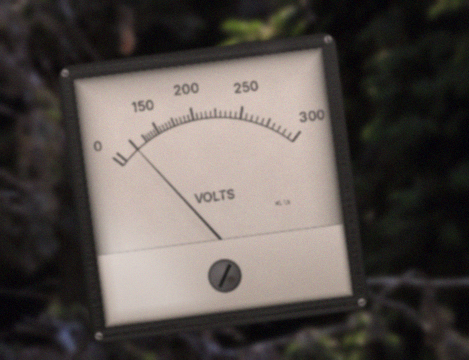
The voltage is 100; V
